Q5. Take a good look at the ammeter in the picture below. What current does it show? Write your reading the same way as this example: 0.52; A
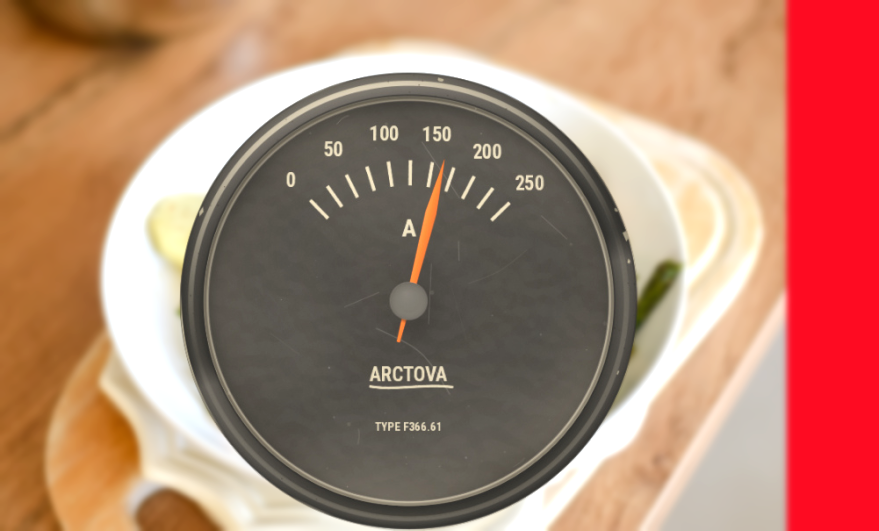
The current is 162.5; A
